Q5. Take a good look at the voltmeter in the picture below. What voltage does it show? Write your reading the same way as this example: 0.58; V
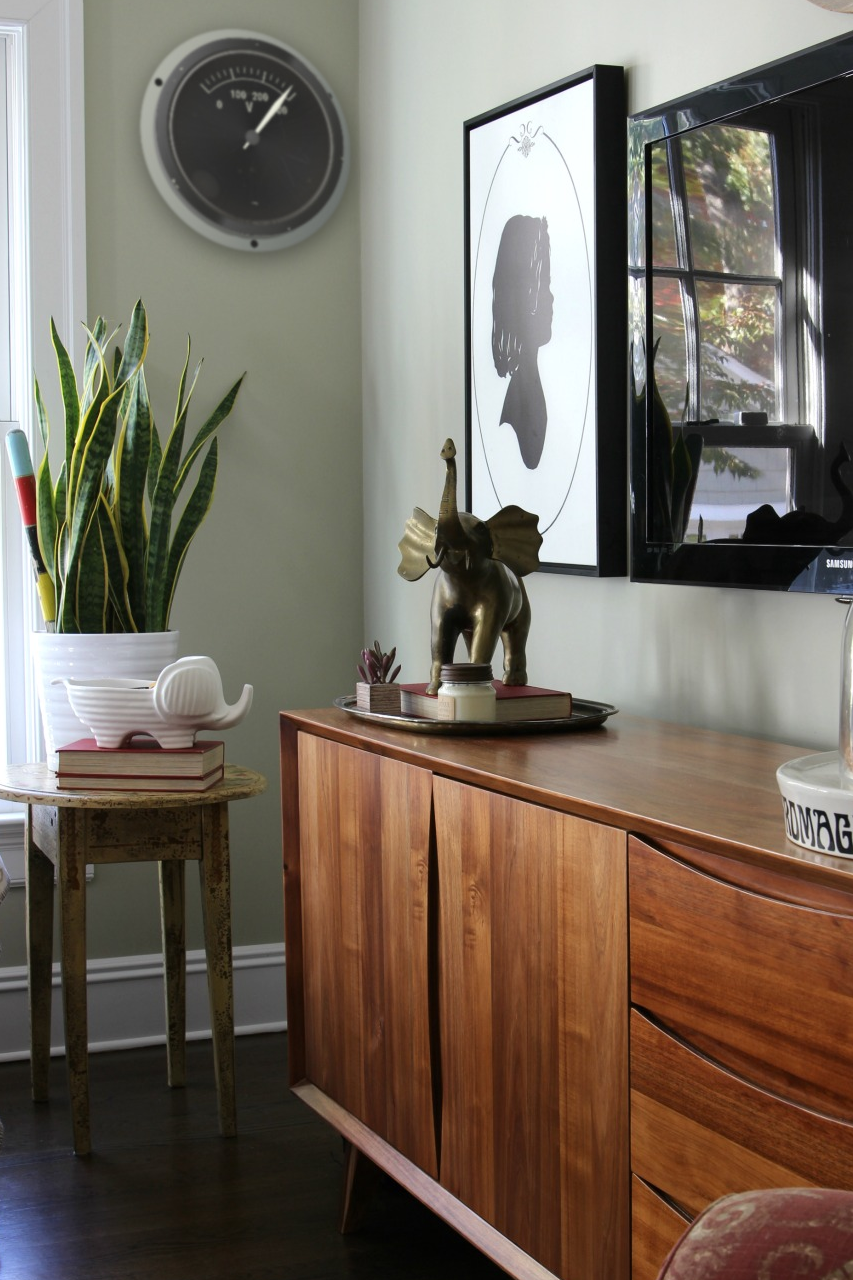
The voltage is 280; V
